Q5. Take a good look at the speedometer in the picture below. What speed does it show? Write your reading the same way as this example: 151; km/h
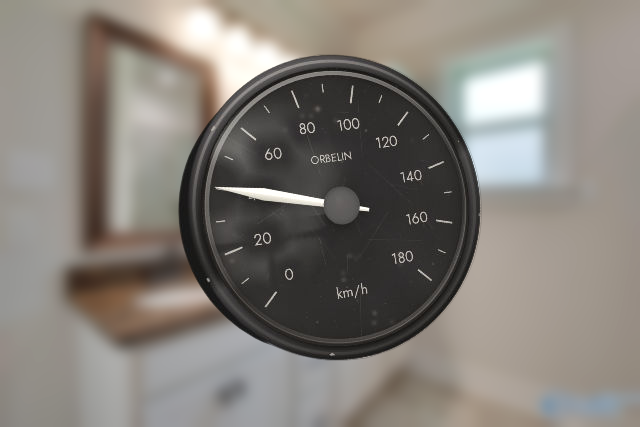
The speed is 40; km/h
